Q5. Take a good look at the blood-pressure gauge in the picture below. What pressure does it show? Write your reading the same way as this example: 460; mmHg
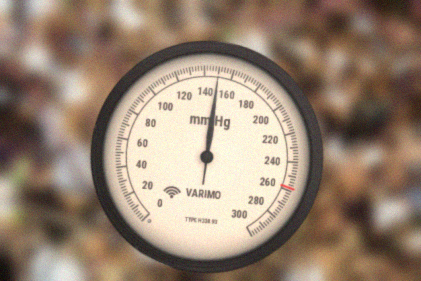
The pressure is 150; mmHg
